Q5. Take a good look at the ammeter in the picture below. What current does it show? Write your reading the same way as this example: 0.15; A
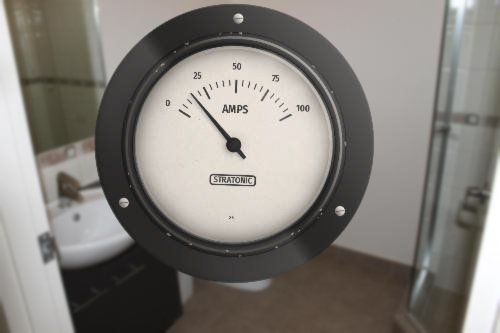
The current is 15; A
